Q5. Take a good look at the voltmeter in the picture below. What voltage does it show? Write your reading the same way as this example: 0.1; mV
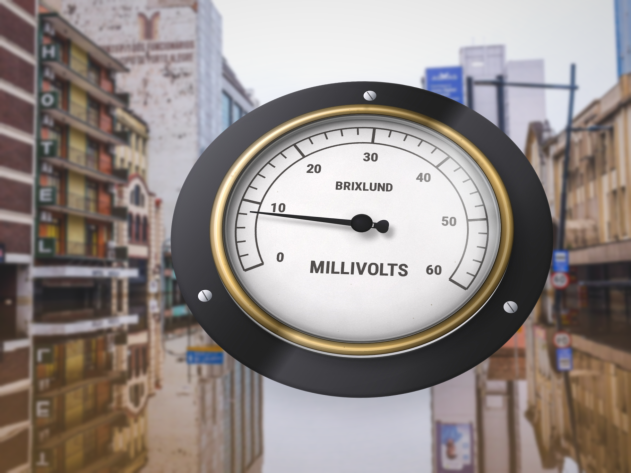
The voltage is 8; mV
